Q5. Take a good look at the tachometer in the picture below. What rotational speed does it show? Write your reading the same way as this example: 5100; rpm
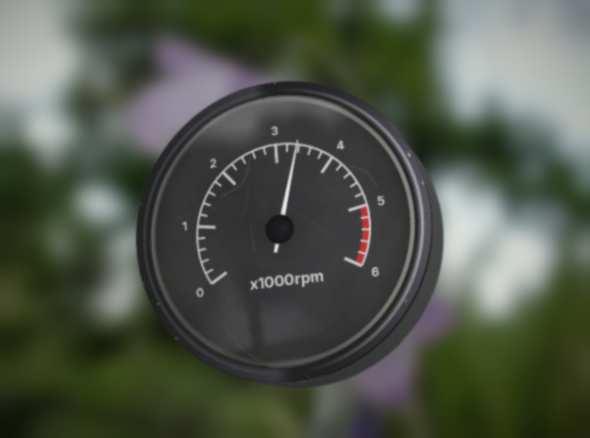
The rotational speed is 3400; rpm
